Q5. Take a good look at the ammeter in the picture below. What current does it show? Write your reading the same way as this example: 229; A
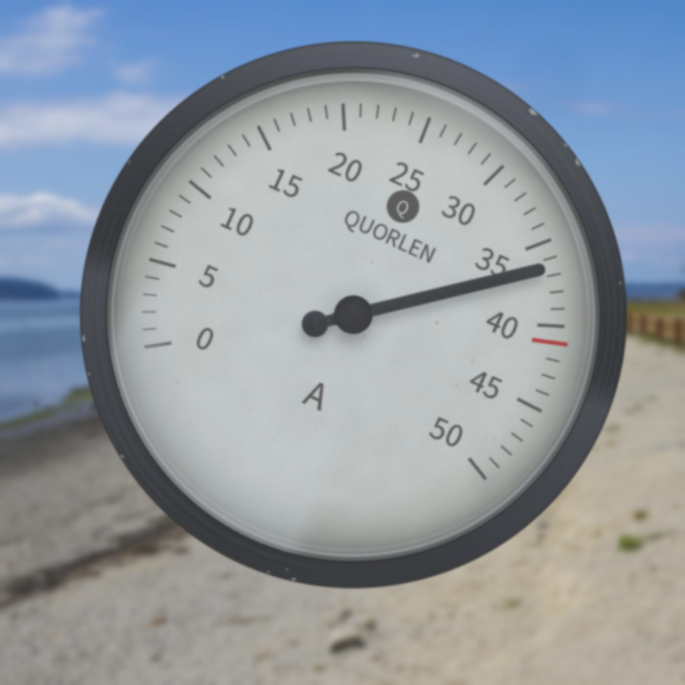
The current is 36.5; A
